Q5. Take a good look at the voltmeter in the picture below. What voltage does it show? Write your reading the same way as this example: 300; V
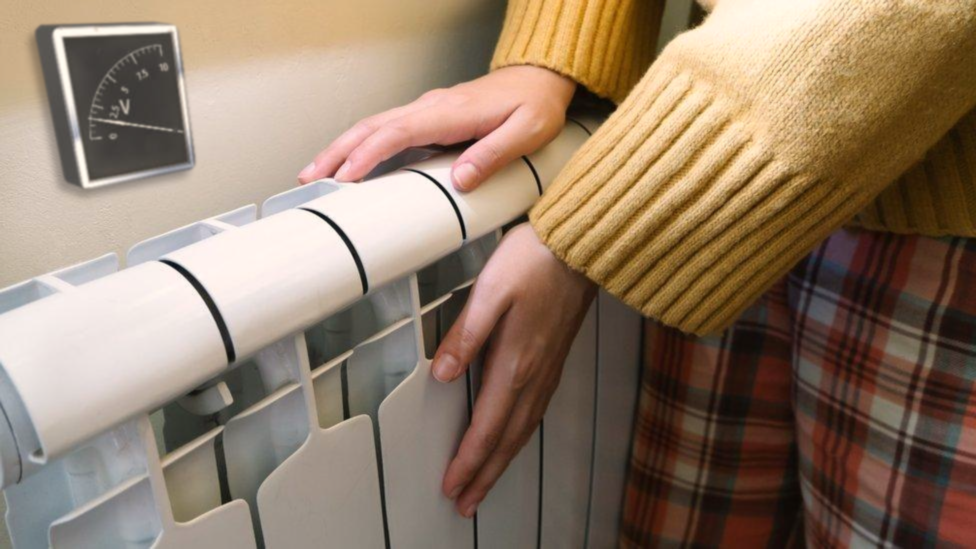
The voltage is 1.5; V
